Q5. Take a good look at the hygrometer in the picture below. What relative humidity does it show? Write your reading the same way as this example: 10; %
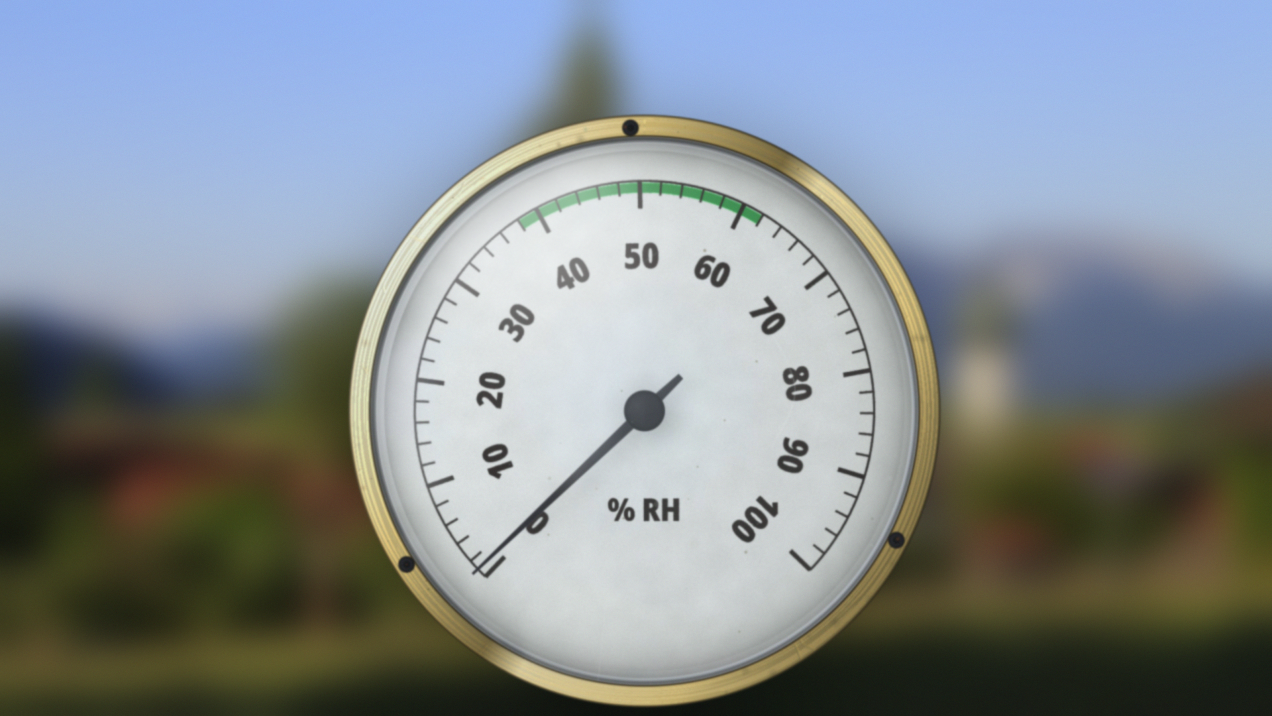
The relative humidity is 1; %
